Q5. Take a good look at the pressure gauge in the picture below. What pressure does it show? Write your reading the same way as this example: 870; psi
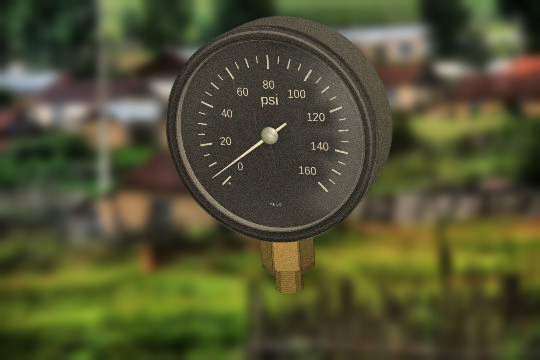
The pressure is 5; psi
